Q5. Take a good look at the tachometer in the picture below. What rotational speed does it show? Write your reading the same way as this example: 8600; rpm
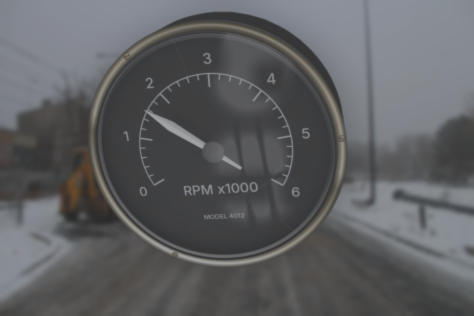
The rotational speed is 1600; rpm
